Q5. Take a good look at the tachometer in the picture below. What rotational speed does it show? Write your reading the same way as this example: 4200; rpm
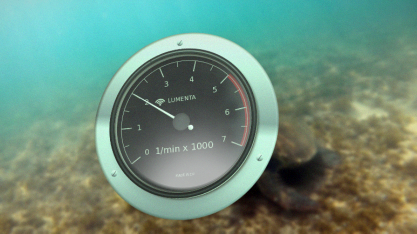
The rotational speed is 2000; rpm
